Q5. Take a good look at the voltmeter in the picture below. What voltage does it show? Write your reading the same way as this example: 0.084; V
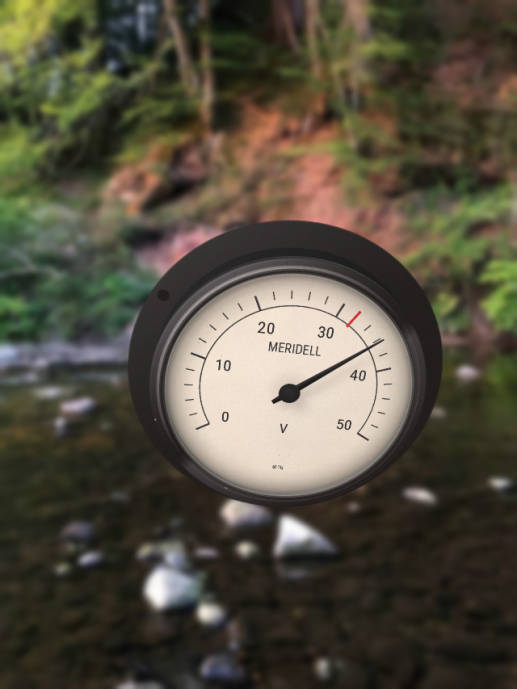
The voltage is 36; V
